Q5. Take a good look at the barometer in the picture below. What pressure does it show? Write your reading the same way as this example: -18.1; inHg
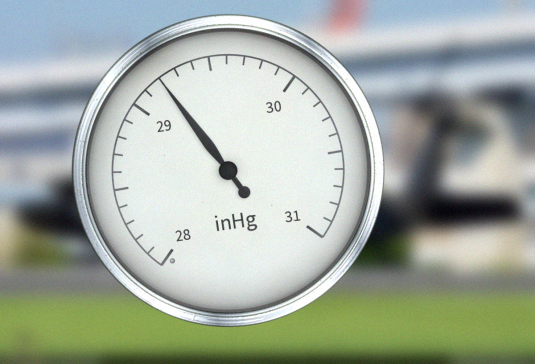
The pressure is 29.2; inHg
